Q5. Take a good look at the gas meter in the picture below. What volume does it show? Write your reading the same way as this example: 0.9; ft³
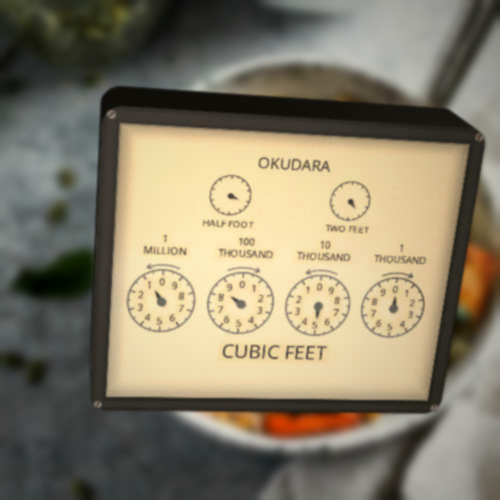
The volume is 85000; ft³
